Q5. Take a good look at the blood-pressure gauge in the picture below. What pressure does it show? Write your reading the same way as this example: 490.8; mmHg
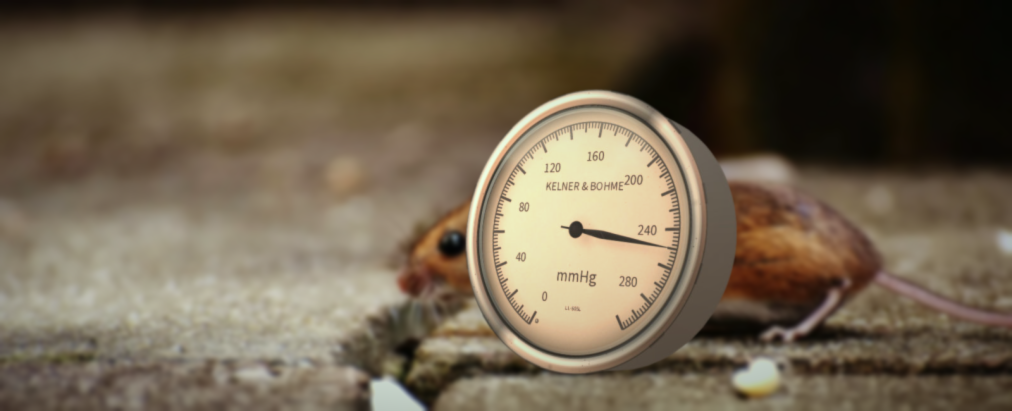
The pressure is 250; mmHg
